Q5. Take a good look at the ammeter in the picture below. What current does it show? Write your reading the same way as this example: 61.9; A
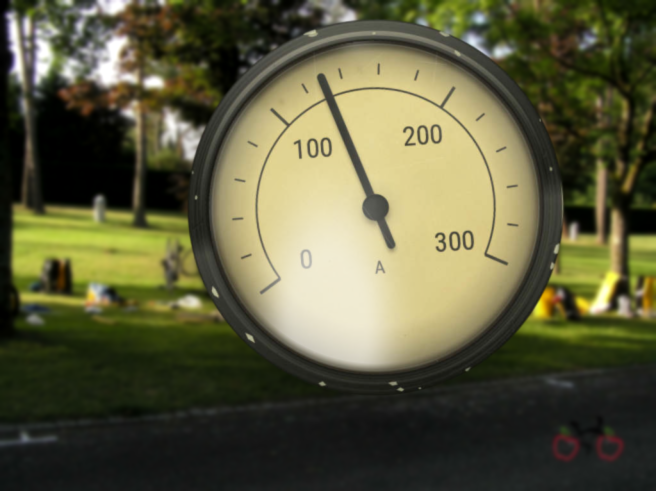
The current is 130; A
